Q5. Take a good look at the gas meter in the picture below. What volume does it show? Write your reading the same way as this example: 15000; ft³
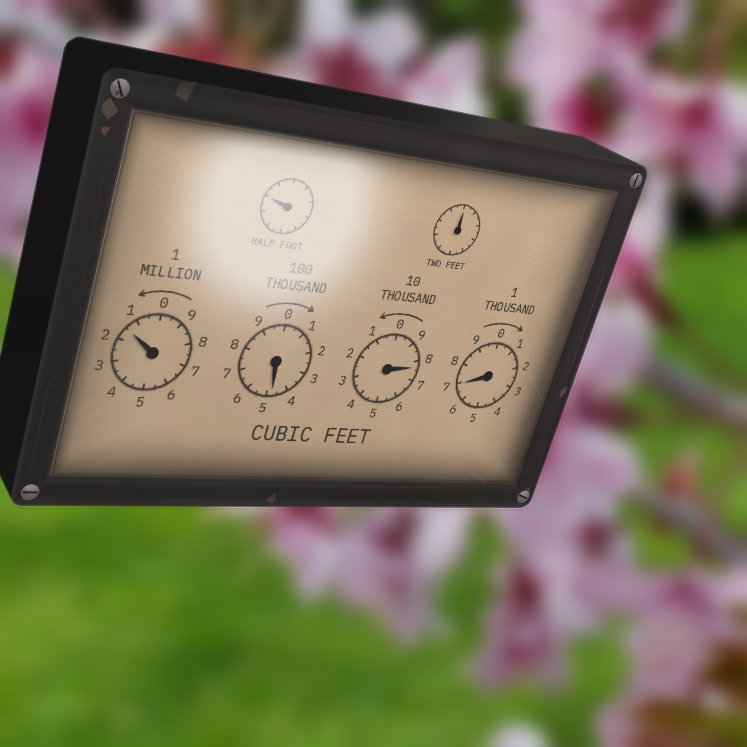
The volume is 147700; ft³
